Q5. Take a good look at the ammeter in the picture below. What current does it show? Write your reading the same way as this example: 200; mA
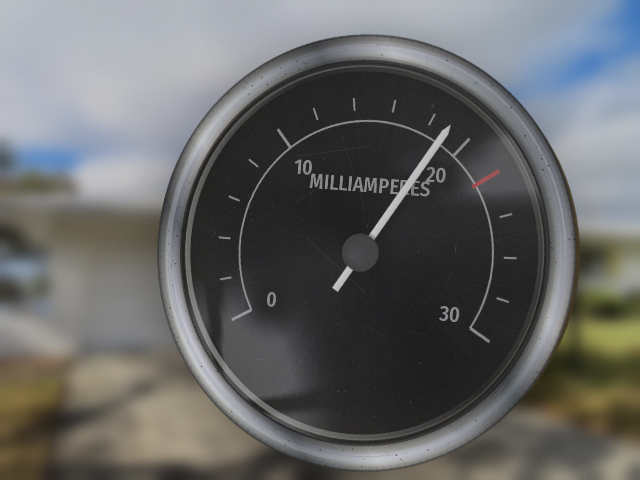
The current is 19; mA
